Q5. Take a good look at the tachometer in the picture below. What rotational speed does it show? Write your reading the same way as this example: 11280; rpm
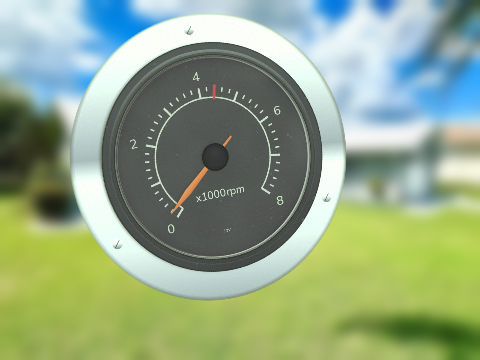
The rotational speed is 200; rpm
